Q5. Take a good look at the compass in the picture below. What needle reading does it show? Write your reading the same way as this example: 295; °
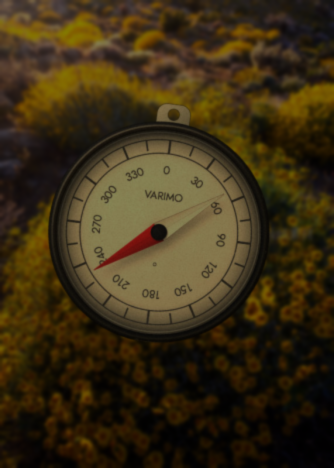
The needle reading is 232.5; °
